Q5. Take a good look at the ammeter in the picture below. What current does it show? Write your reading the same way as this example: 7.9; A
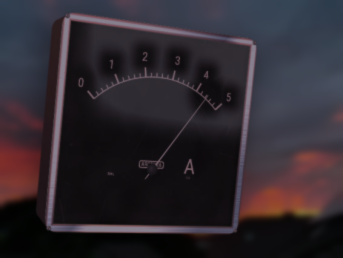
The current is 4.4; A
